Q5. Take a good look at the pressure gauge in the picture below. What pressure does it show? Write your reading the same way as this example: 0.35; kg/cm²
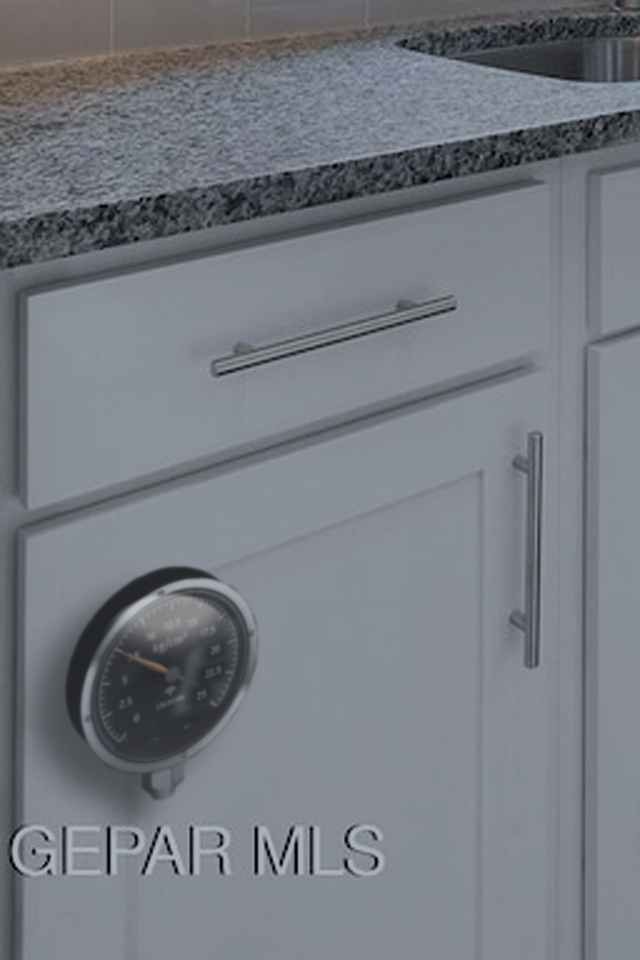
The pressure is 7.5; kg/cm²
